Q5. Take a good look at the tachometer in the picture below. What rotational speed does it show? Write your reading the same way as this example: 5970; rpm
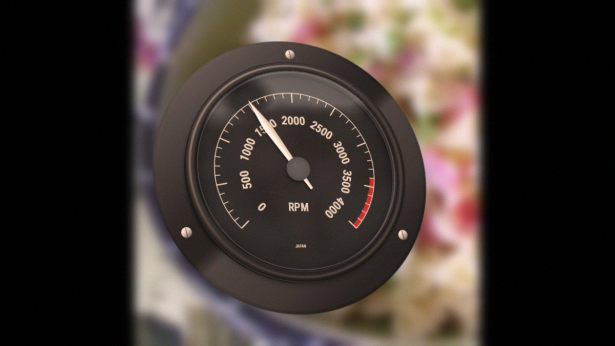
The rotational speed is 1500; rpm
